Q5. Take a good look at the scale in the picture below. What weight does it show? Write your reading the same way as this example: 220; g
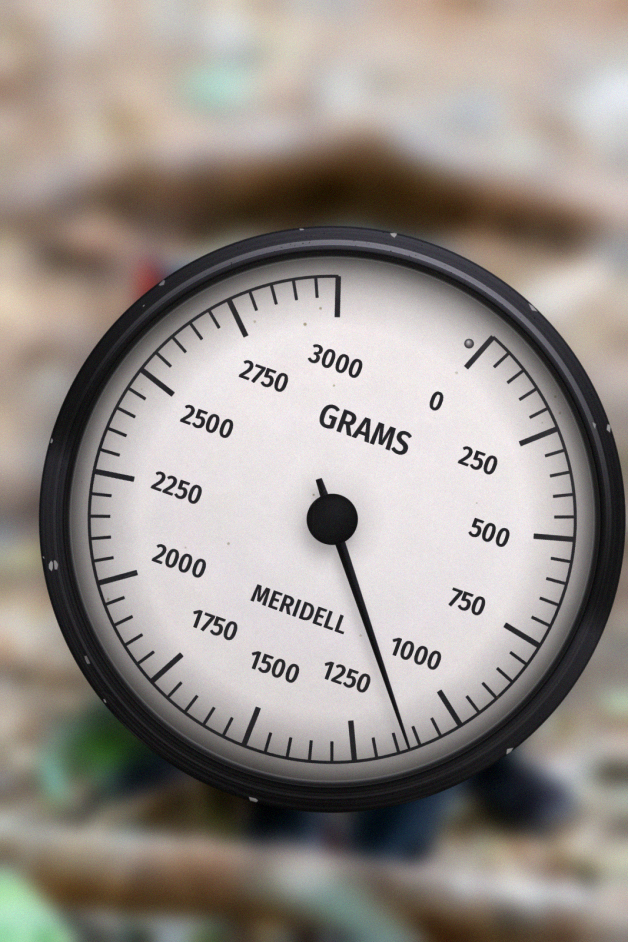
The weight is 1125; g
